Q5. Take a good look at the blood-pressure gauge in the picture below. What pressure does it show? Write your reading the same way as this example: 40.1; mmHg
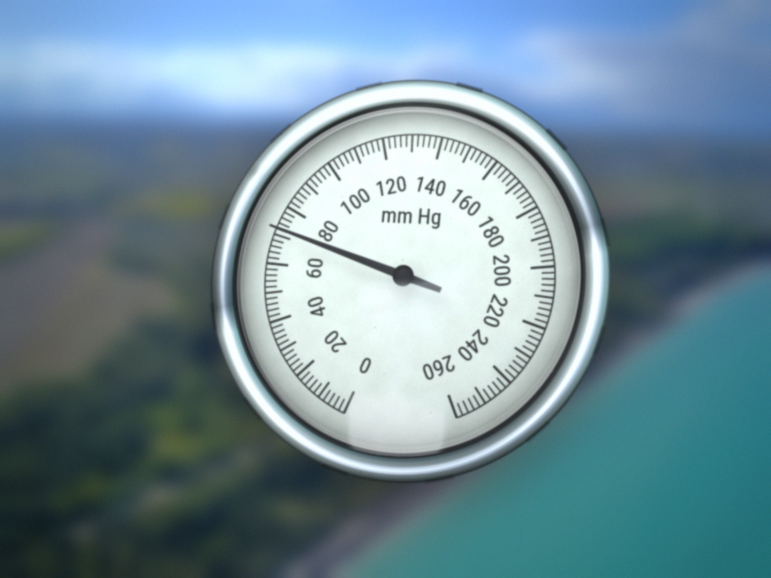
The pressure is 72; mmHg
